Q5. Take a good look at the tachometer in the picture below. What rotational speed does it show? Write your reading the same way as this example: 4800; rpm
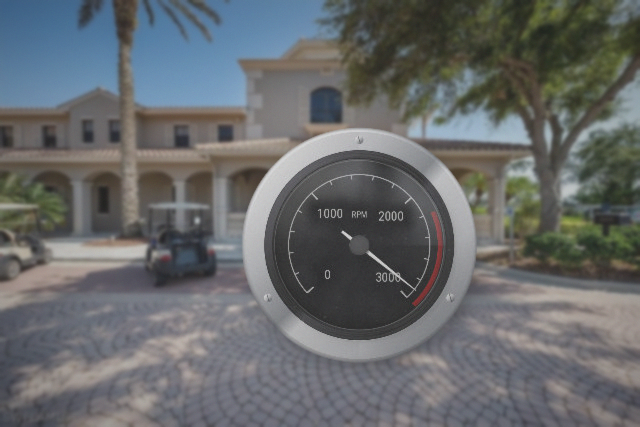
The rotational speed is 2900; rpm
